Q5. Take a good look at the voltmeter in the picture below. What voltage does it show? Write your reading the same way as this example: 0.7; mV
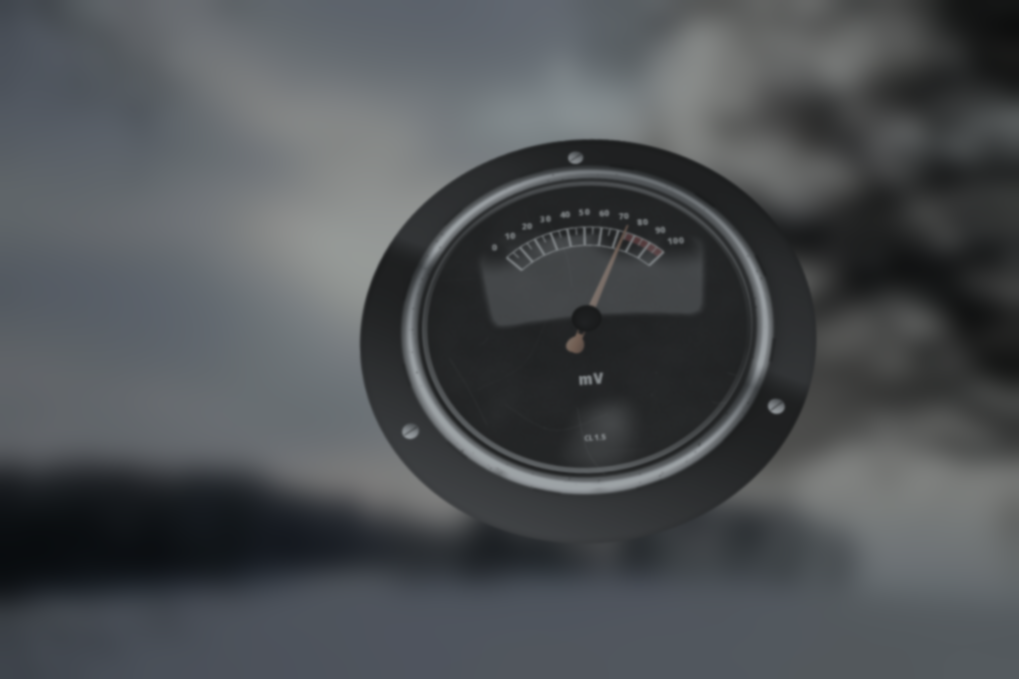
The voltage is 75; mV
